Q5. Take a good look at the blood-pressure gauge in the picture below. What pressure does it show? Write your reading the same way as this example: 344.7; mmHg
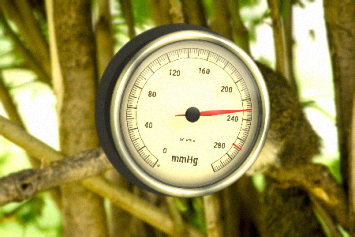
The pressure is 230; mmHg
